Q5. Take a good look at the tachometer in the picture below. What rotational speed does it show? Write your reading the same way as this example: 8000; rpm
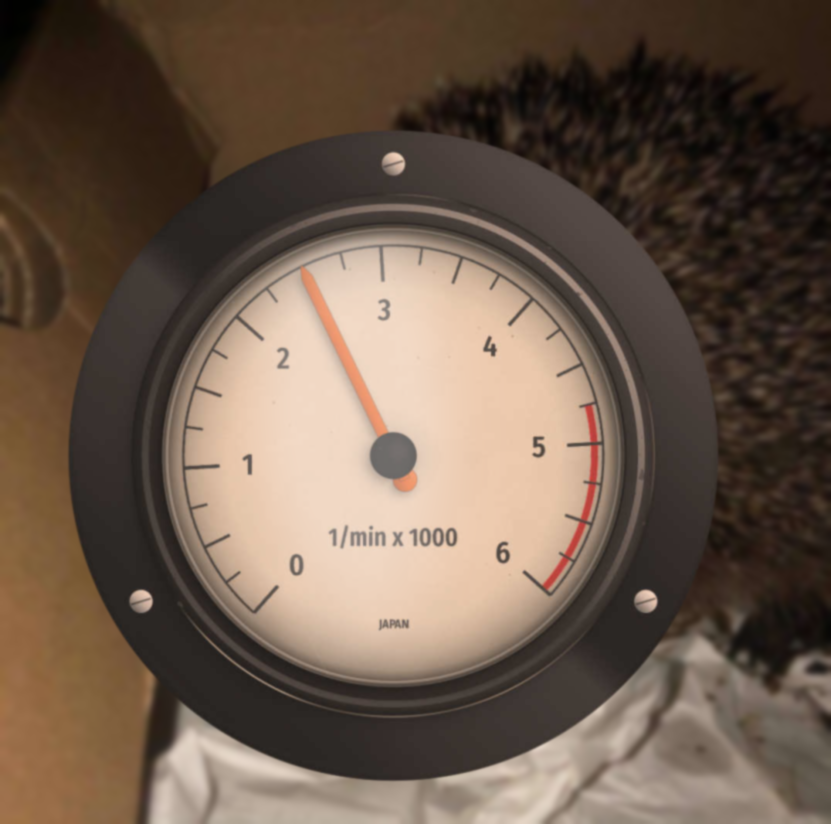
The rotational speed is 2500; rpm
